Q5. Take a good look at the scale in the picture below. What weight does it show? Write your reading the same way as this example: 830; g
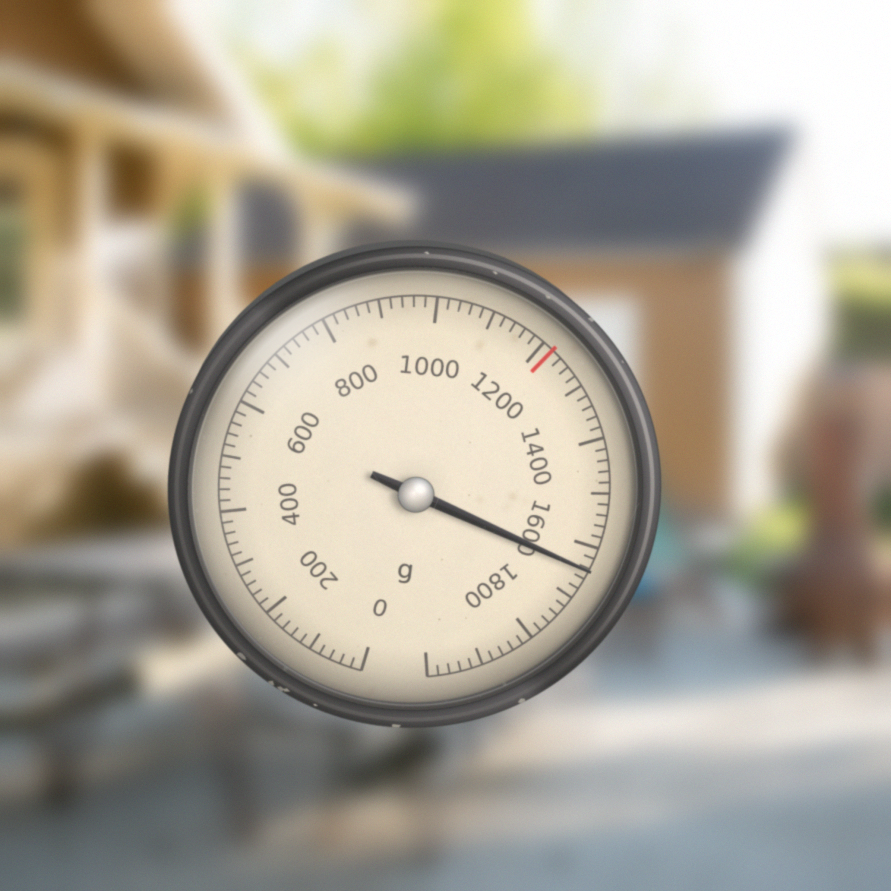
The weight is 1640; g
